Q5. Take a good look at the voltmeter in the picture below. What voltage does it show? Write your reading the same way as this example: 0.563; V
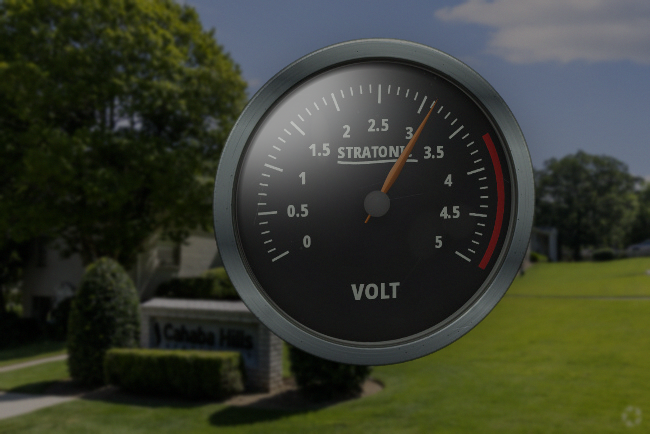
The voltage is 3.1; V
